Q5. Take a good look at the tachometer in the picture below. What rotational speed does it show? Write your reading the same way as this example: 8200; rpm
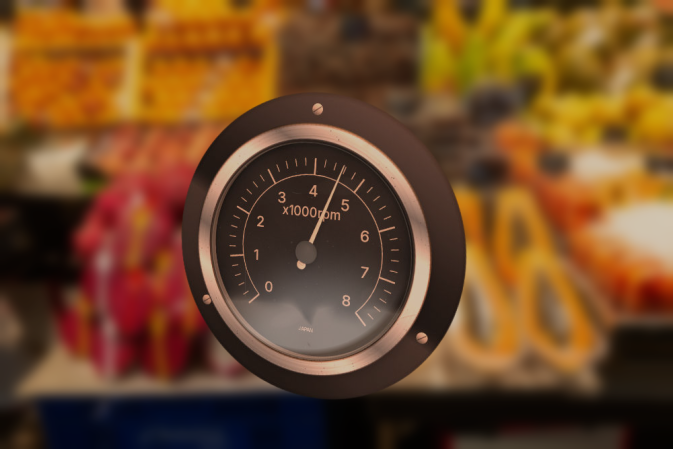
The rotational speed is 4600; rpm
